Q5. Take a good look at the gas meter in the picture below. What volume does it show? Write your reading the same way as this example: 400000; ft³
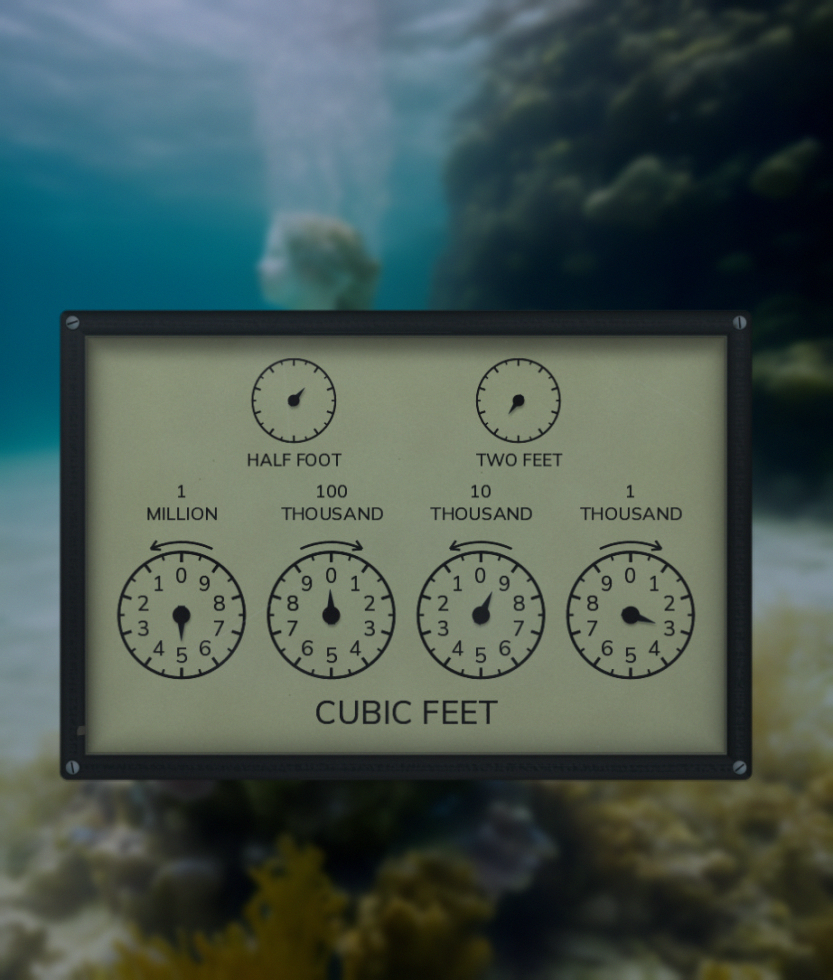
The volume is 499300; ft³
